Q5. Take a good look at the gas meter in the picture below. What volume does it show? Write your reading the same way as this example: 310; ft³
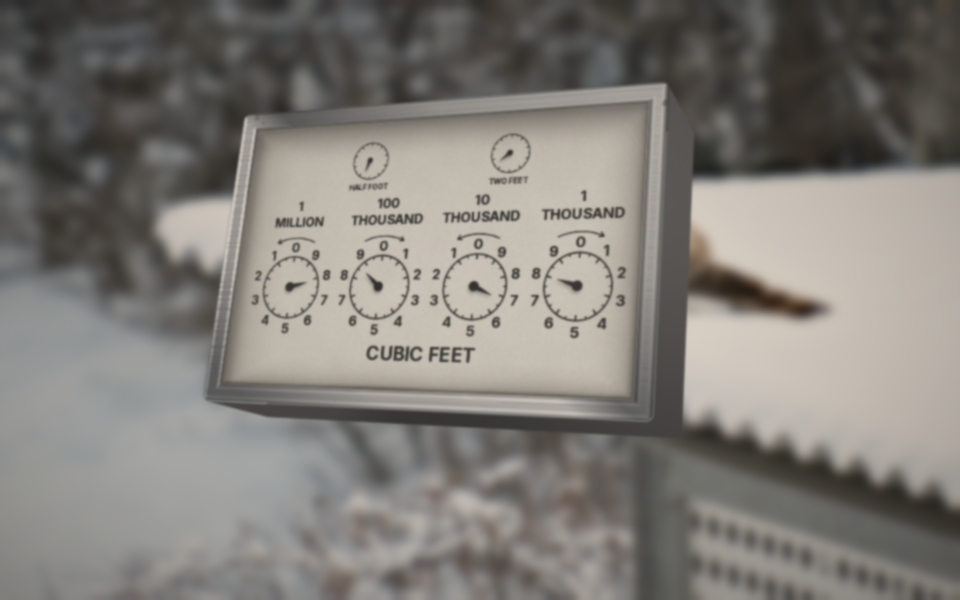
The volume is 786800; ft³
